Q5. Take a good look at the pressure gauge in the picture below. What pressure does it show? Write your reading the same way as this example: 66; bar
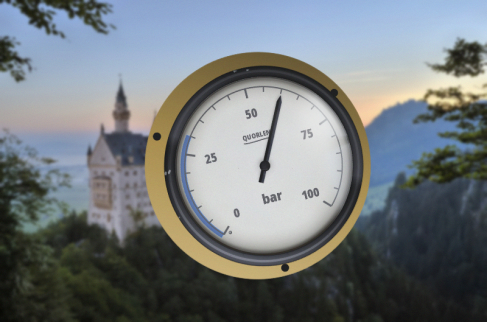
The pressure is 60; bar
